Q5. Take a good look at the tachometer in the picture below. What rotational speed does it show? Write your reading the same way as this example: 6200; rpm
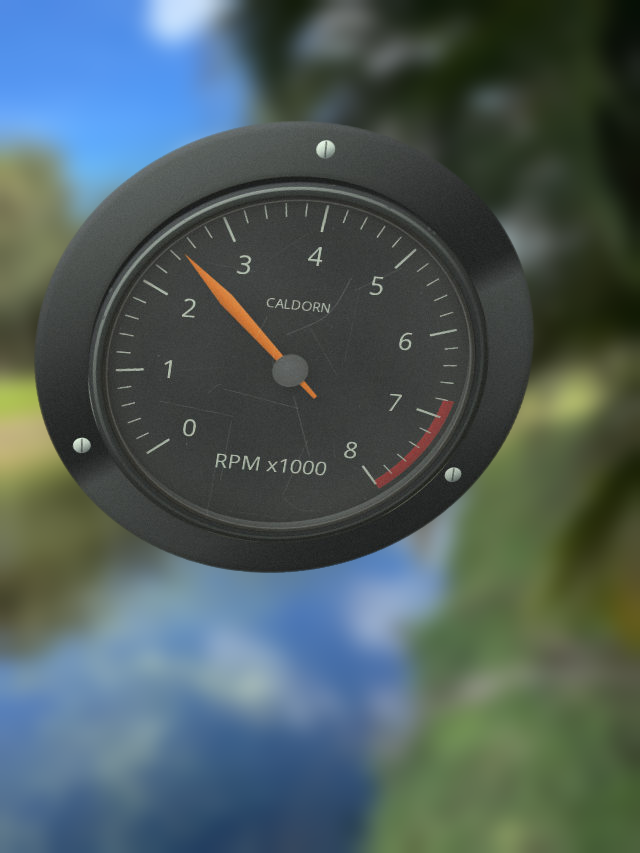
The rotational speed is 2500; rpm
